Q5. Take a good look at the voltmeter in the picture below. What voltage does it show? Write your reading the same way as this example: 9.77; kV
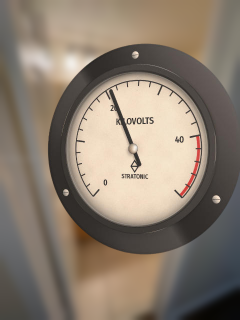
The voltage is 21; kV
